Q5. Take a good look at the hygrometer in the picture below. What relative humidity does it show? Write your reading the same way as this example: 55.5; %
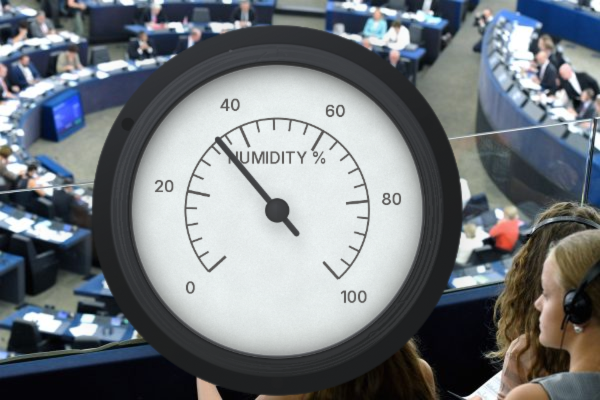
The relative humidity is 34; %
